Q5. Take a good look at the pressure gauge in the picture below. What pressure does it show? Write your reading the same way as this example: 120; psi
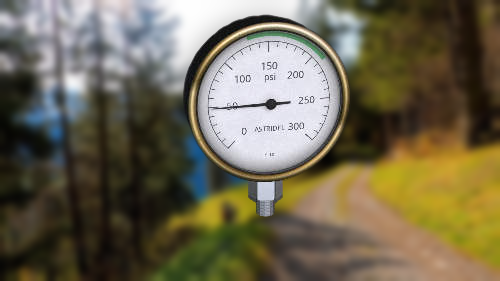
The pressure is 50; psi
